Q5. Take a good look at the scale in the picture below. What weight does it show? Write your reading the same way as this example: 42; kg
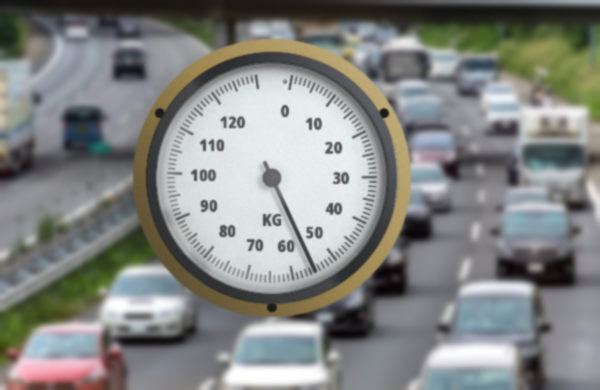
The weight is 55; kg
